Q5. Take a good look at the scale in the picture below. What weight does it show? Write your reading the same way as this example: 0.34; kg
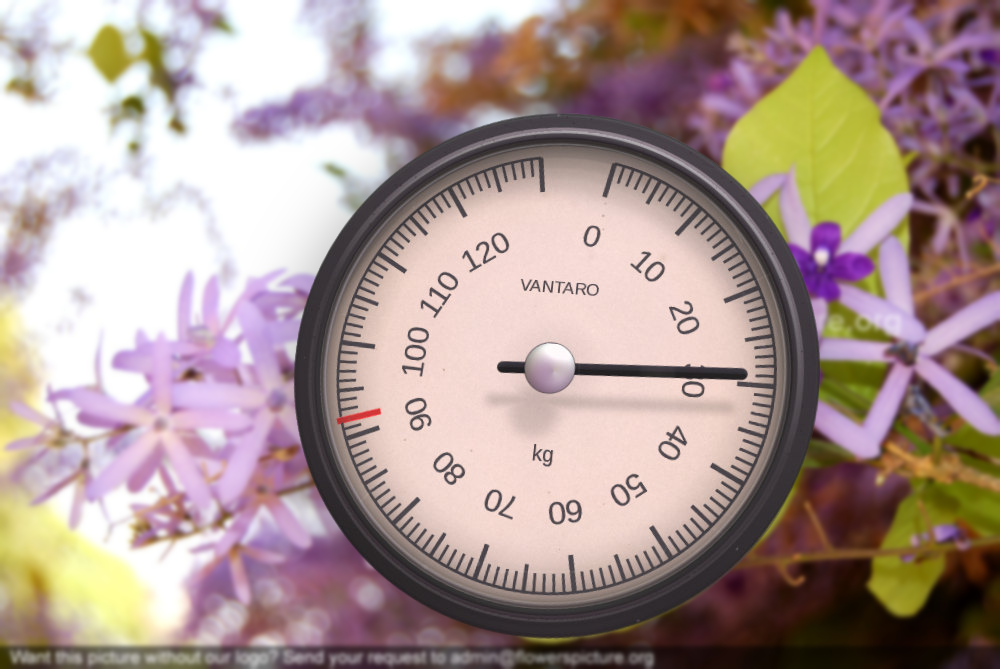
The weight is 29; kg
